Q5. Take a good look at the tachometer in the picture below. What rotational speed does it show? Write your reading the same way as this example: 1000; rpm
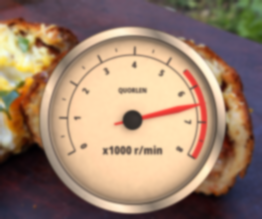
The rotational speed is 6500; rpm
